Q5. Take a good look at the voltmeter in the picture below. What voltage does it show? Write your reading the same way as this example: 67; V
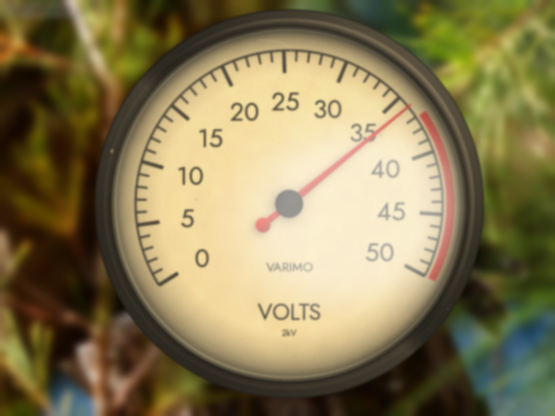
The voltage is 36; V
